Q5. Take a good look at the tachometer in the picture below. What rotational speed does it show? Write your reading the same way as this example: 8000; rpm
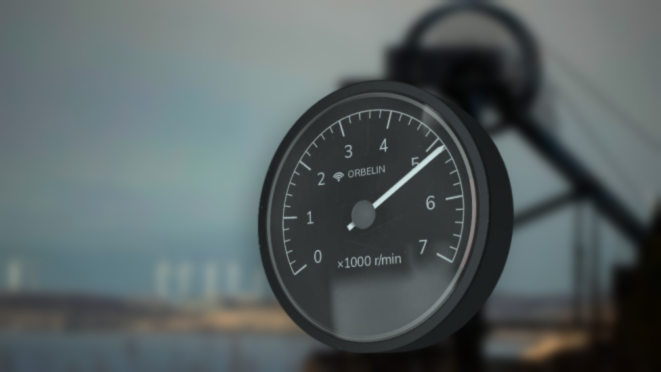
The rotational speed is 5200; rpm
